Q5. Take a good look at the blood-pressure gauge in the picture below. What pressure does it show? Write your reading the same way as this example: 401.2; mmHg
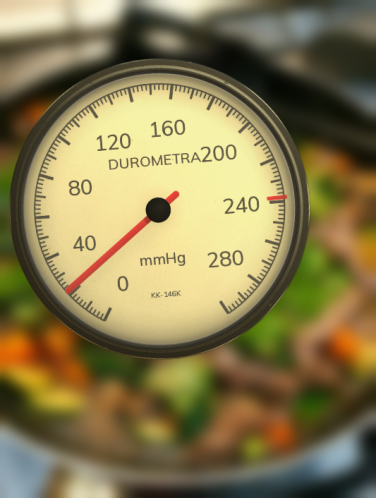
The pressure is 22; mmHg
